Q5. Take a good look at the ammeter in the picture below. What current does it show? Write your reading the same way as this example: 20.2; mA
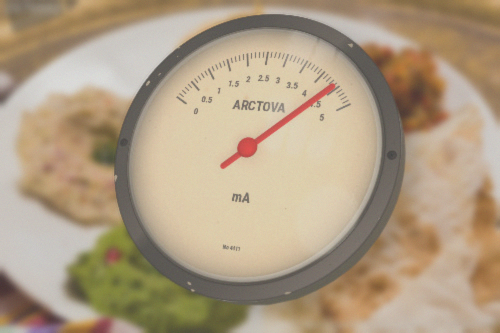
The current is 4.5; mA
